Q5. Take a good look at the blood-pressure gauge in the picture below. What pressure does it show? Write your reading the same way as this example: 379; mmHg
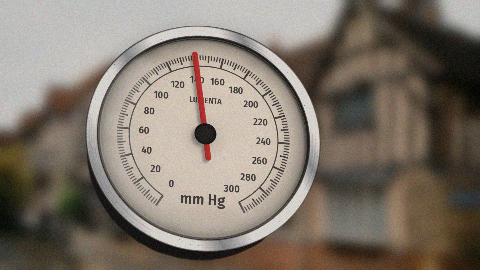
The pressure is 140; mmHg
